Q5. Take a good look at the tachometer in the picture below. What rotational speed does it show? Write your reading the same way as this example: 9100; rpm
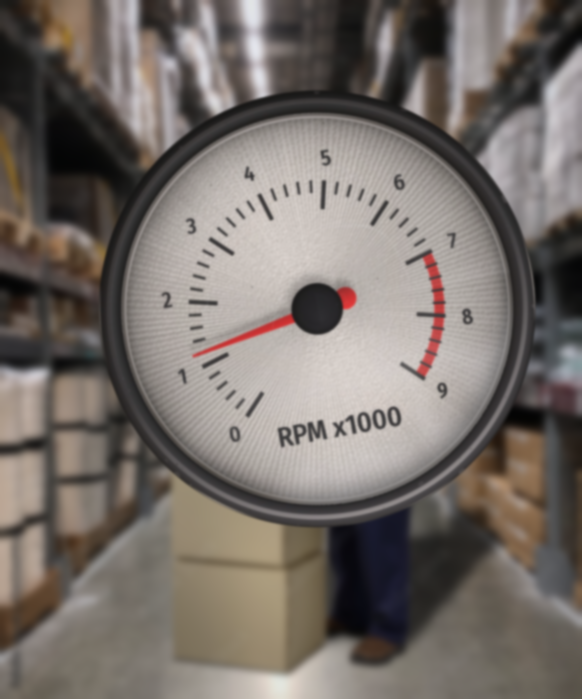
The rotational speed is 1200; rpm
